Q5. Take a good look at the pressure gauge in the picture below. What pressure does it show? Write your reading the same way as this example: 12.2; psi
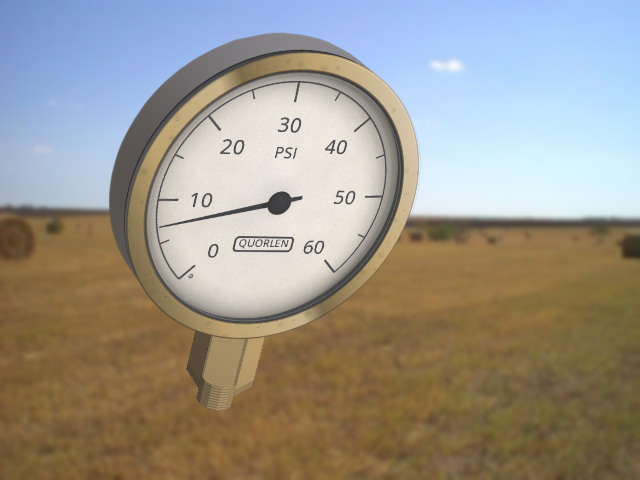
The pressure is 7.5; psi
